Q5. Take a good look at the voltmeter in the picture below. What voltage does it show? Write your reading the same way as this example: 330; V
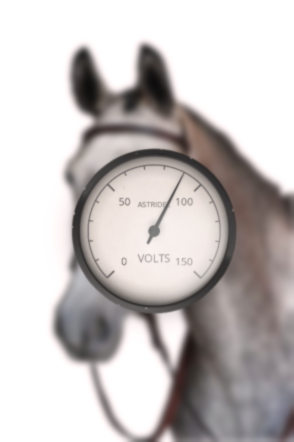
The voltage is 90; V
